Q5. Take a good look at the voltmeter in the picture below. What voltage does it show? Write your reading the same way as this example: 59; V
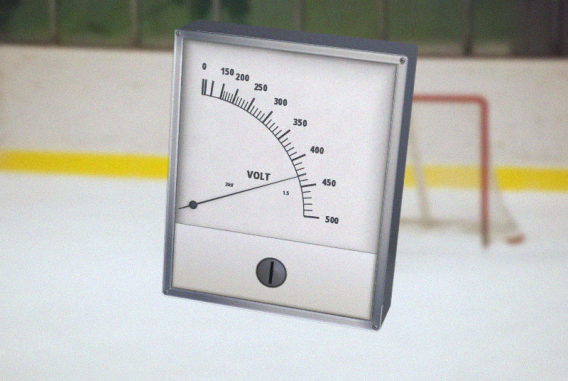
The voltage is 430; V
